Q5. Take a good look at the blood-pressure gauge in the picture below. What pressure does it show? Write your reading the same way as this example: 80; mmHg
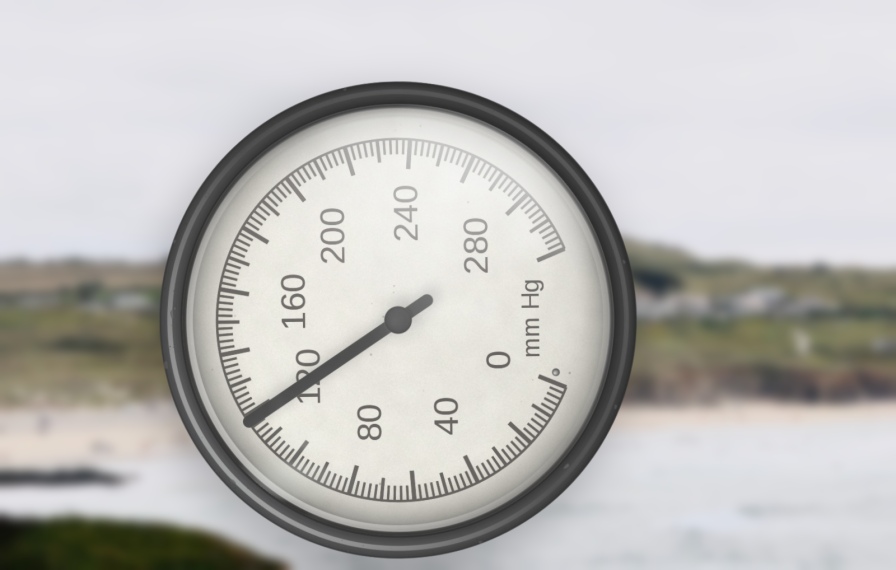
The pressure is 118; mmHg
